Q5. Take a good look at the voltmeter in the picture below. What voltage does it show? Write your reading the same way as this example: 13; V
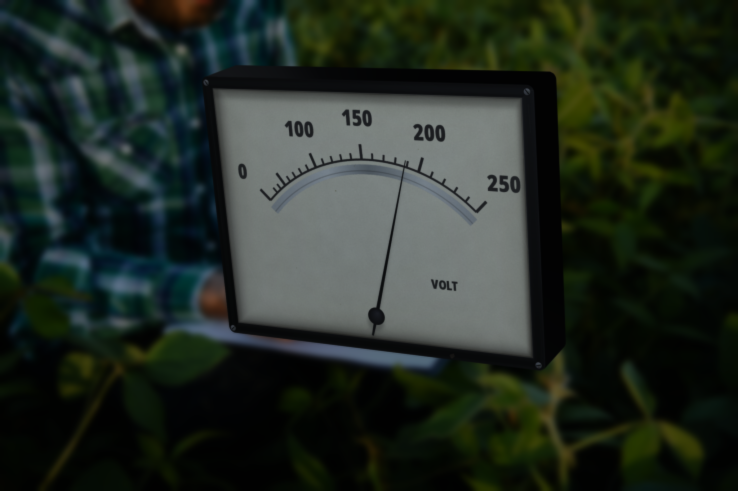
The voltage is 190; V
